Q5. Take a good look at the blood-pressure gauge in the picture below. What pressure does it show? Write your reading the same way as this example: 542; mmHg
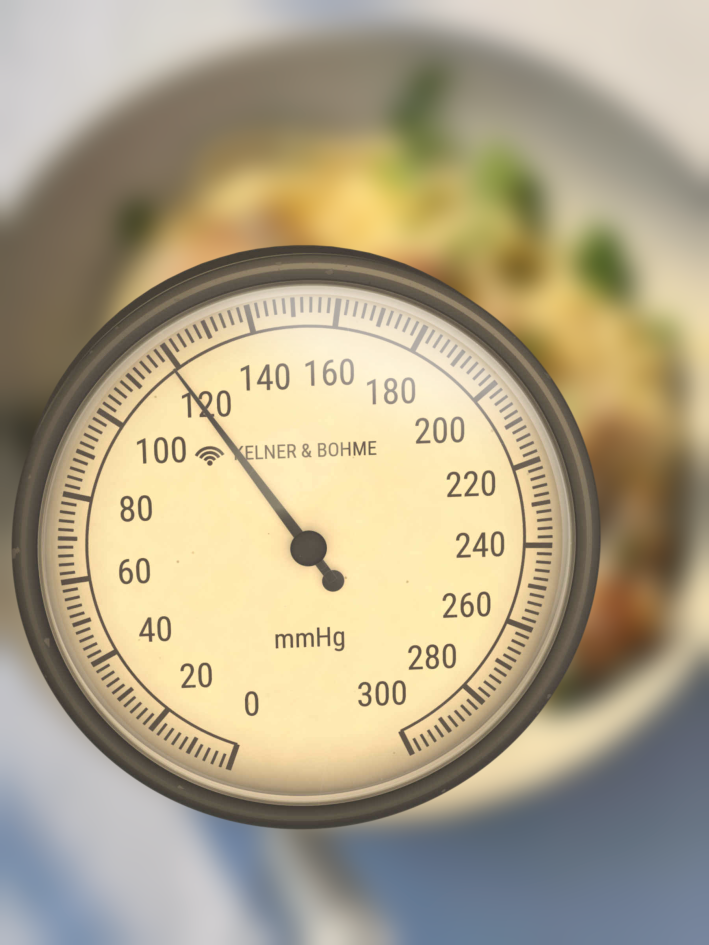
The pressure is 119; mmHg
